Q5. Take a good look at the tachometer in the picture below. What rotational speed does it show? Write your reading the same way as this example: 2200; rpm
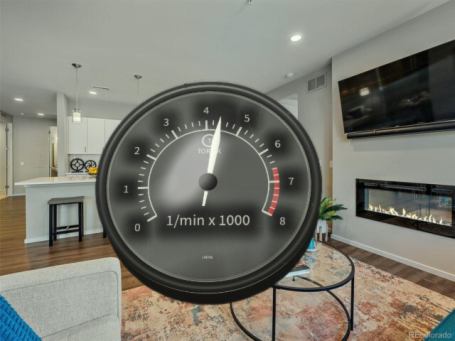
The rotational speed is 4400; rpm
